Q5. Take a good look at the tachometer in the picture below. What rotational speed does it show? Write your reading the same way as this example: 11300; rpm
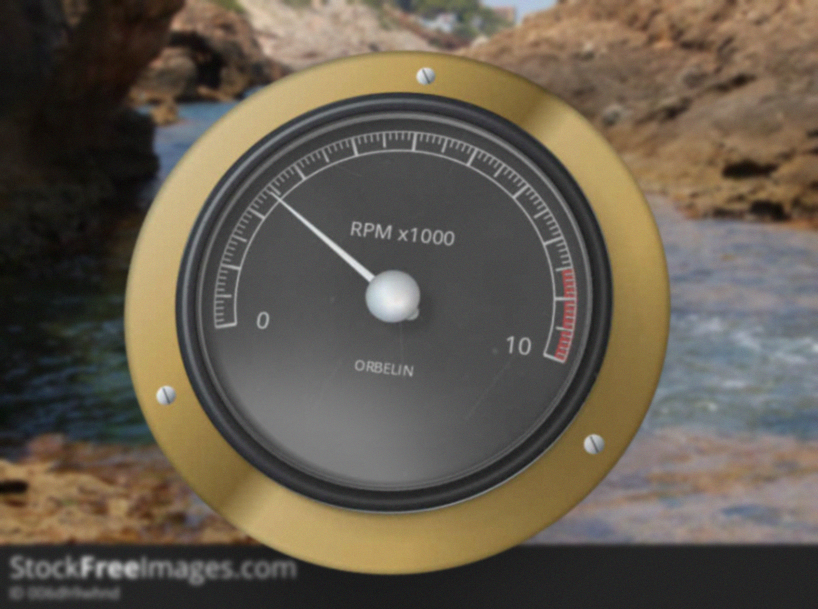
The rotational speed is 2400; rpm
